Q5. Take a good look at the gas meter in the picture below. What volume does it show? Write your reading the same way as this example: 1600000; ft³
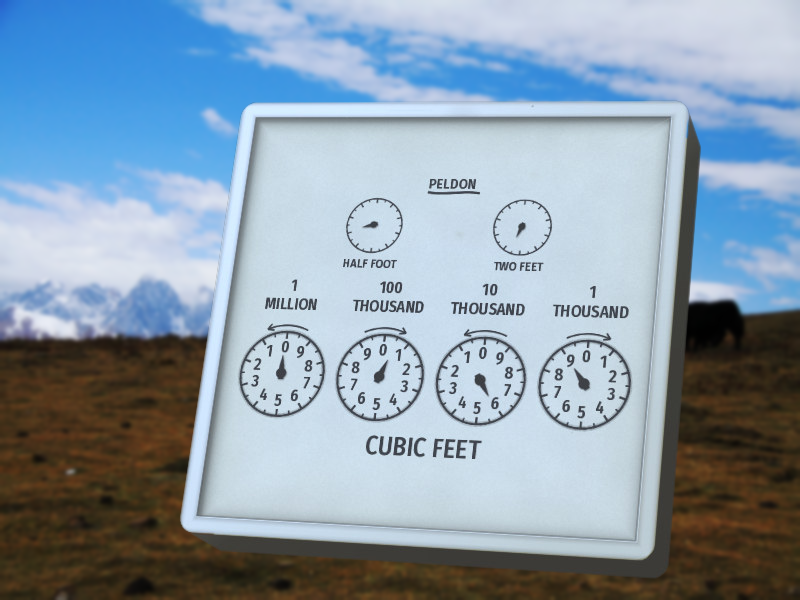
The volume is 5900; ft³
